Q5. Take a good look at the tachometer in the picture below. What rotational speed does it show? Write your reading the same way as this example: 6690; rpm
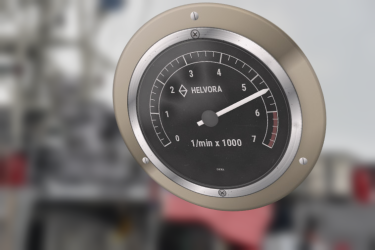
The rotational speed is 5400; rpm
